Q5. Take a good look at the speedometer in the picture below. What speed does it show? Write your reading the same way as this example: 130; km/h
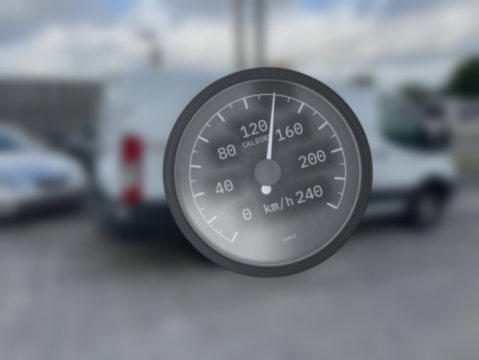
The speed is 140; km/h
